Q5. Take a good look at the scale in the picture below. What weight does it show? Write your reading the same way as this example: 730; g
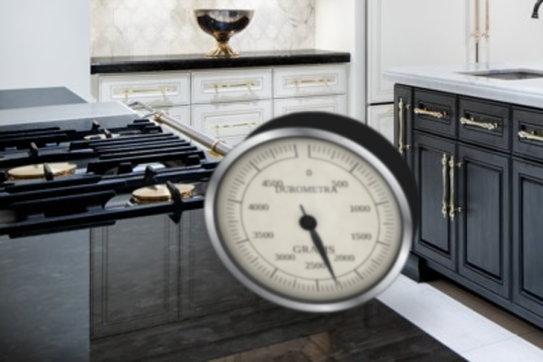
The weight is 2250; g
